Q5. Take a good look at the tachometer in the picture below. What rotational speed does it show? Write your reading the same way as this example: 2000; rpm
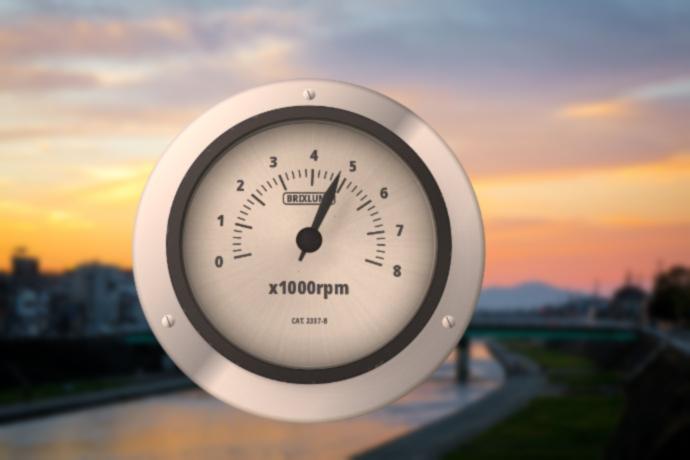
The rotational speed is 4800; rpm
